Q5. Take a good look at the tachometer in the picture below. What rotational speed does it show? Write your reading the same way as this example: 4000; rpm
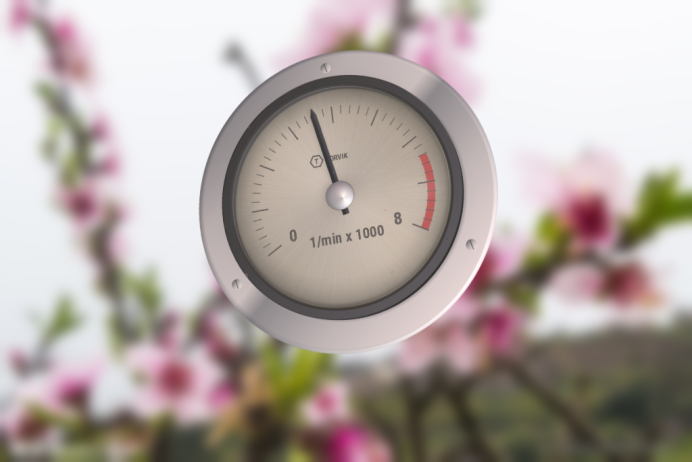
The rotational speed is 3600; rpm
